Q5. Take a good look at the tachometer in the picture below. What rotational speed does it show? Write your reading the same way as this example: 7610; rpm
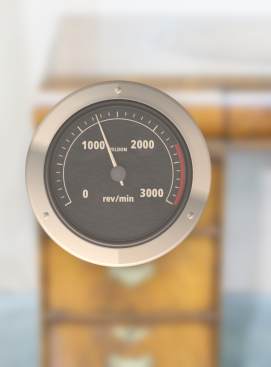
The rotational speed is 1250; rpm
